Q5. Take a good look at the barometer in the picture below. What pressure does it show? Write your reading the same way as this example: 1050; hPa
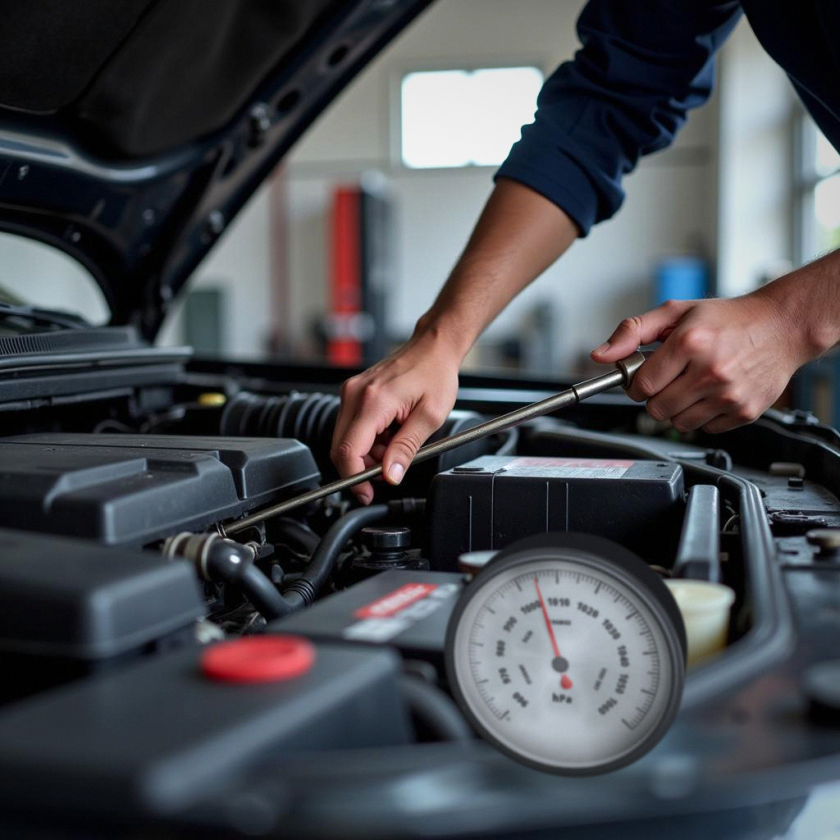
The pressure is 1005; hPa
